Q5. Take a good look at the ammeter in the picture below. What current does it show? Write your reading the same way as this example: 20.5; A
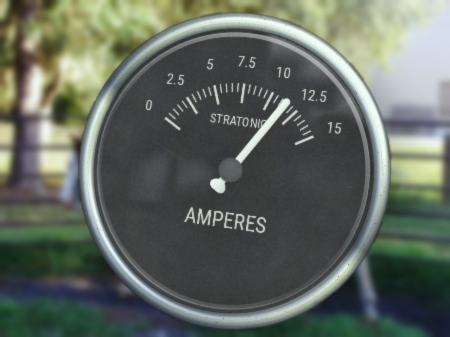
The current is 11.5; A
